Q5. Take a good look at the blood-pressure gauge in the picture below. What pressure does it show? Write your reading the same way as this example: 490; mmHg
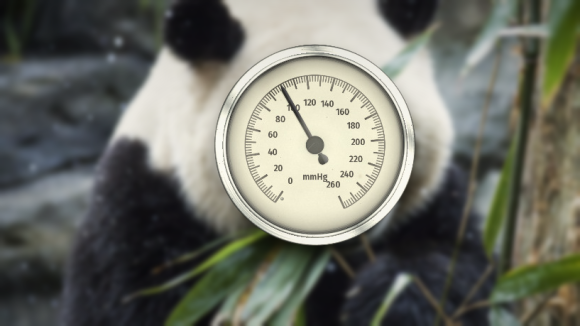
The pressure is 100; mmHg
